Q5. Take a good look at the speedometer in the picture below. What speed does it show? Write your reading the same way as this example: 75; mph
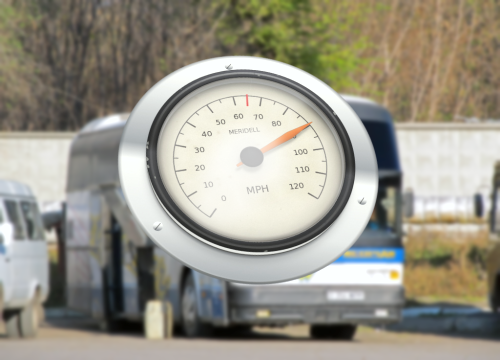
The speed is 90; mph
